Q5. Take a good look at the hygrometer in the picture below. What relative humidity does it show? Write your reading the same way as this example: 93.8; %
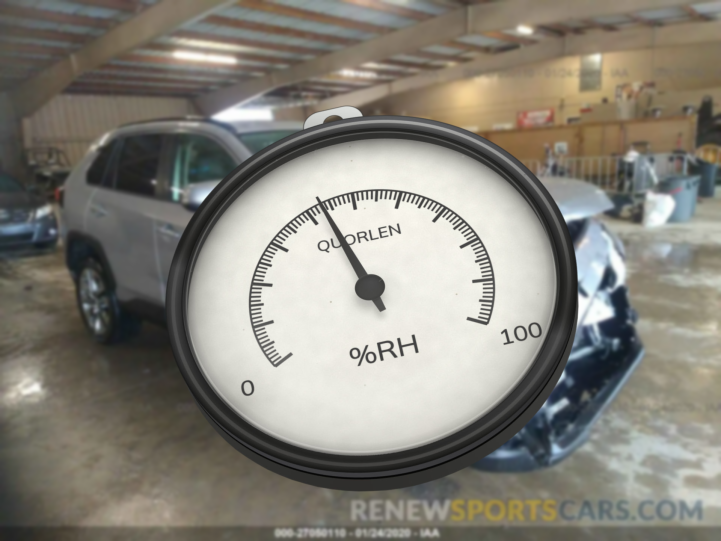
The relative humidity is 43; %
